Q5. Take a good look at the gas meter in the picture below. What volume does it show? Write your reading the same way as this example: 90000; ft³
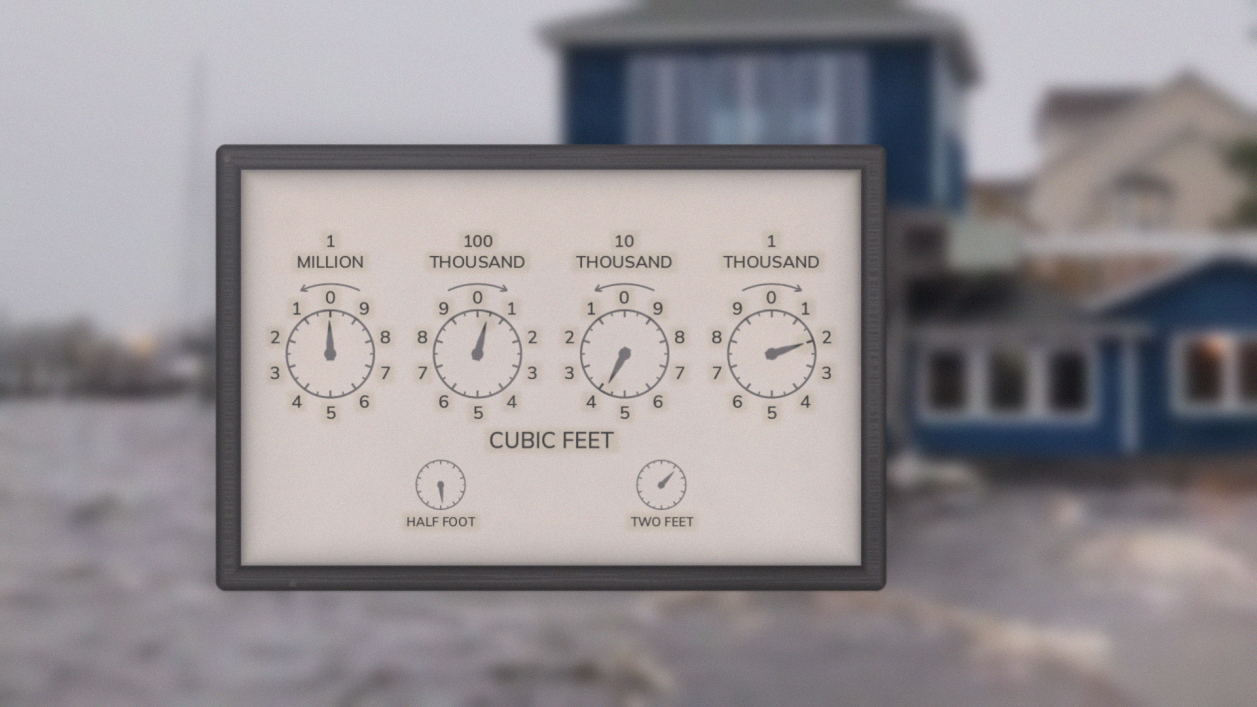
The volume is 4200; ft³
